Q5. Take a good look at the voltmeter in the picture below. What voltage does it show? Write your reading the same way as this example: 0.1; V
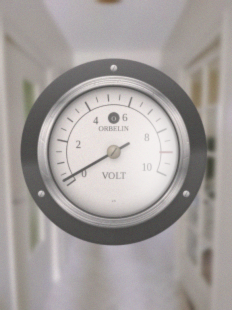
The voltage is 0.25; V
